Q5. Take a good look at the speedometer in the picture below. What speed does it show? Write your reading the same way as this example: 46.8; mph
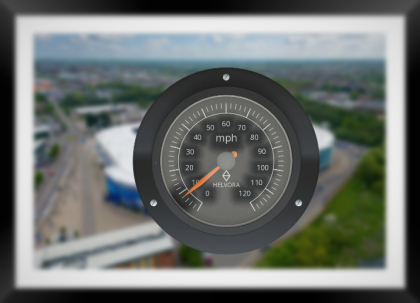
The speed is 8; mph
